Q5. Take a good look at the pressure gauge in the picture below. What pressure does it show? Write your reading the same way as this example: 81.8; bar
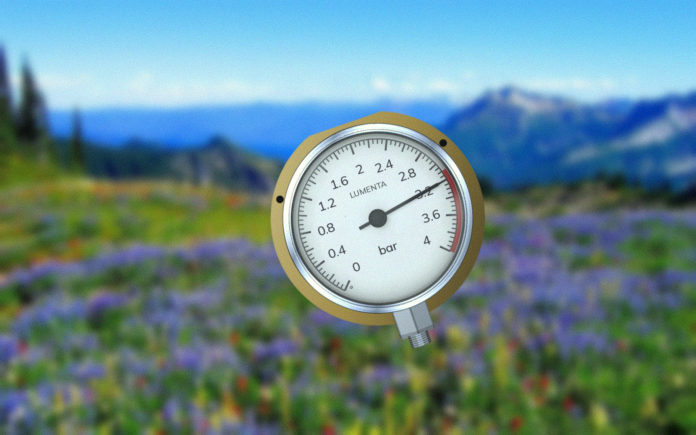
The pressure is 3.2; bar
